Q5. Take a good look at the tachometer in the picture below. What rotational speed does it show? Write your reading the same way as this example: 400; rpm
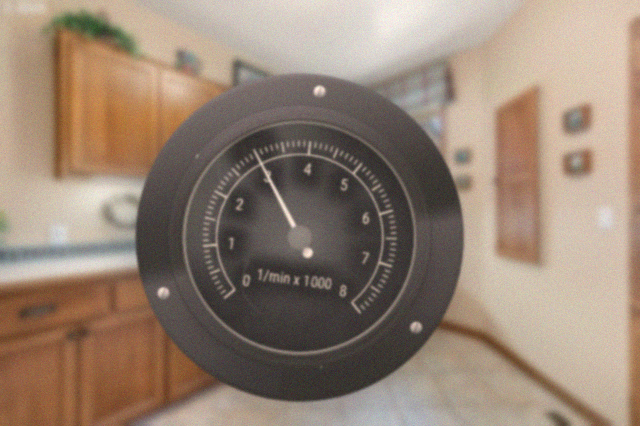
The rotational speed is 3000; rpm
